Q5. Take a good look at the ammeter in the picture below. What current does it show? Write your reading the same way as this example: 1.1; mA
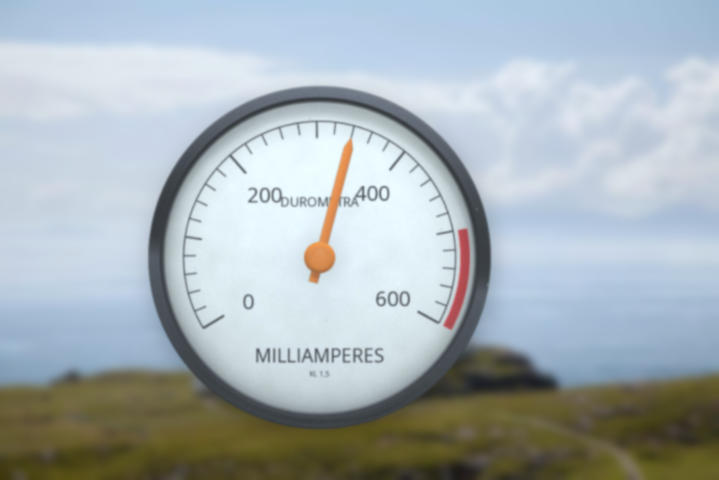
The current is 340; mA
